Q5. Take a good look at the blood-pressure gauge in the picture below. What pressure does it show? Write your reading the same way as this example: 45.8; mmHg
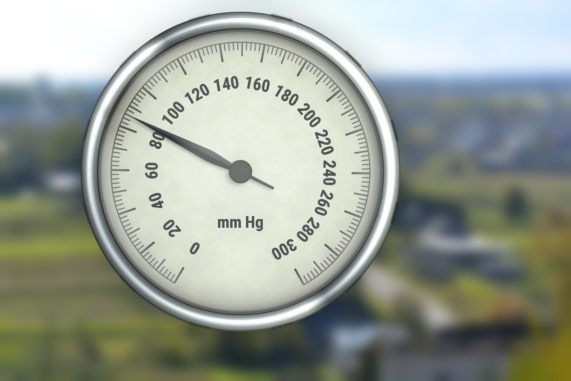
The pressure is 86; mmHg
